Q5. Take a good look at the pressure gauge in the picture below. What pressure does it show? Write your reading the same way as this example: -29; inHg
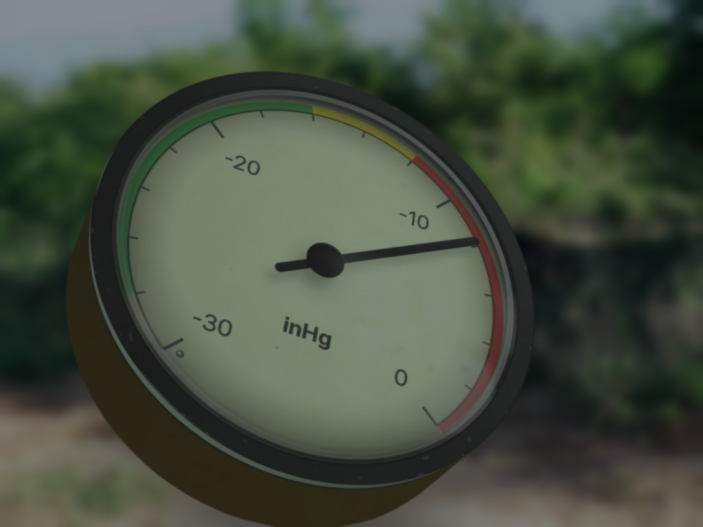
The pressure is -8; inHg
